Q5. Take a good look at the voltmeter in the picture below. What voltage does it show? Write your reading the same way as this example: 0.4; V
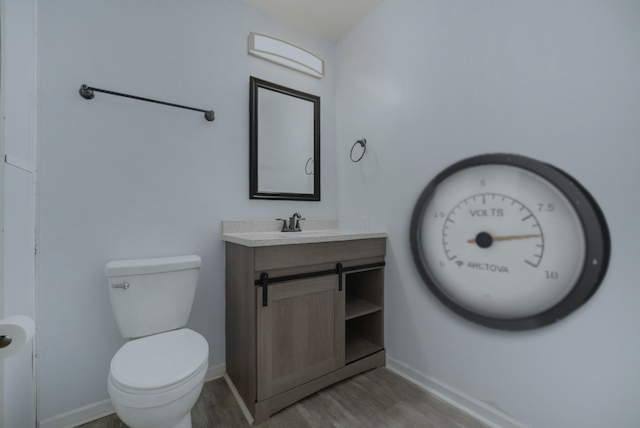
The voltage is 8.5; V
